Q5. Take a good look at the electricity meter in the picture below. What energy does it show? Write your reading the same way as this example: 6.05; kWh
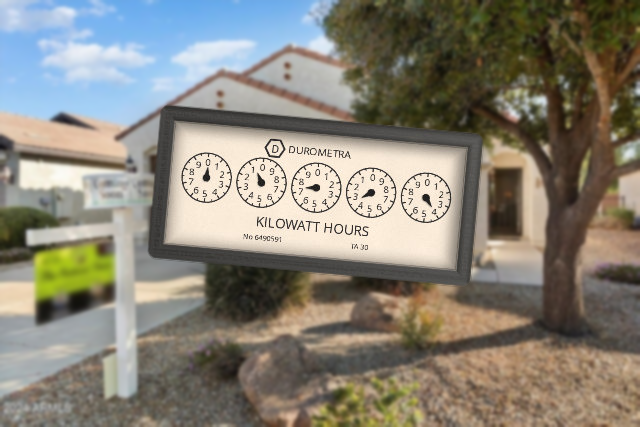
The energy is 734; kWh
